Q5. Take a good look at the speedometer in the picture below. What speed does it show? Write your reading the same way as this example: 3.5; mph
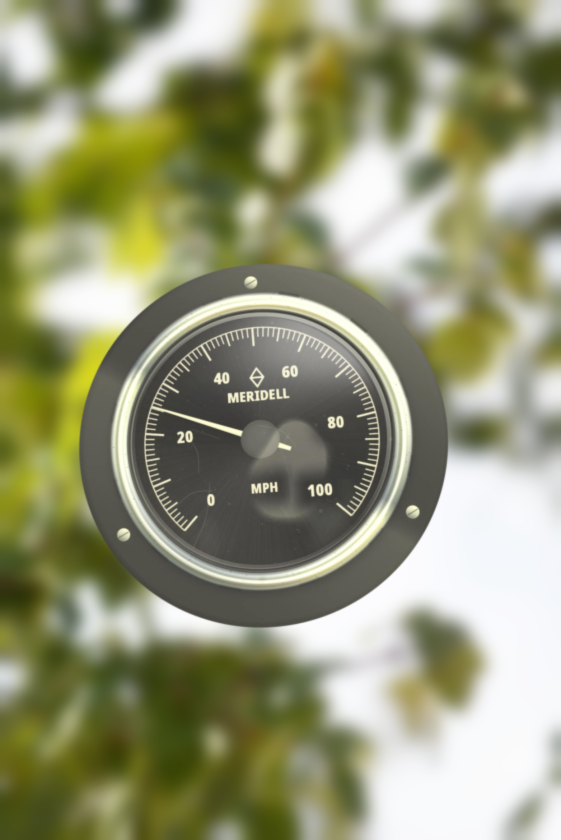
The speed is 25; mph
